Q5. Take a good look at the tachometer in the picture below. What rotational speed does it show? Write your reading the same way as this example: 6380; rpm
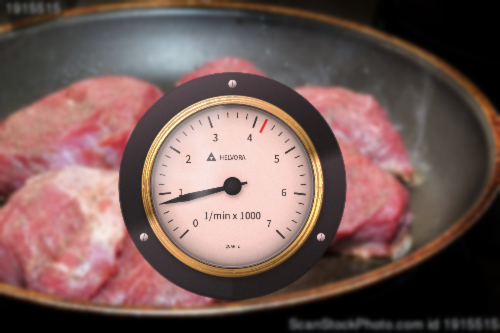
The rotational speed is 800; rpm
